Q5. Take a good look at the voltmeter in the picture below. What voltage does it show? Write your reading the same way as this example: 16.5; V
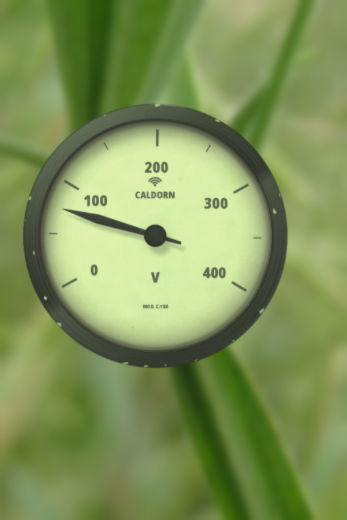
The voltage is 75; V
